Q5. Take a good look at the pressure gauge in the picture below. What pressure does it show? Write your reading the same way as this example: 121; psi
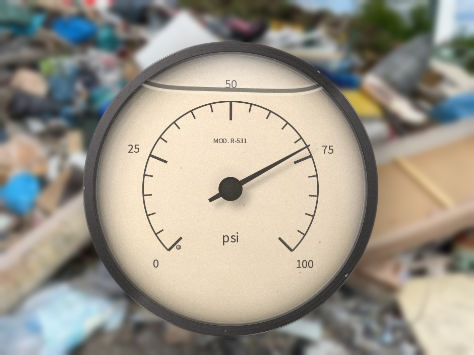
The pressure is 72.5; psi
